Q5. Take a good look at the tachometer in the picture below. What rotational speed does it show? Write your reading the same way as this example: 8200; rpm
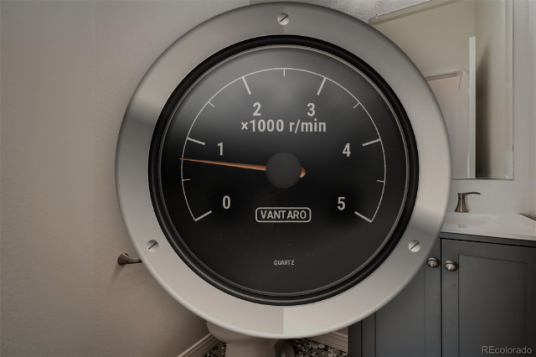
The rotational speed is 750; rpm
